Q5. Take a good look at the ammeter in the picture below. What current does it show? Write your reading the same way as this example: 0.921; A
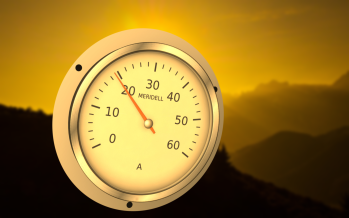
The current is 19; A
